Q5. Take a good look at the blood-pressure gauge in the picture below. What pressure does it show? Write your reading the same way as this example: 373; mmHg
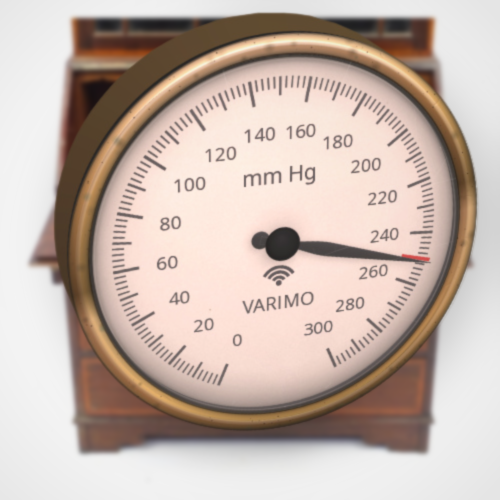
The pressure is 250; mmHg
